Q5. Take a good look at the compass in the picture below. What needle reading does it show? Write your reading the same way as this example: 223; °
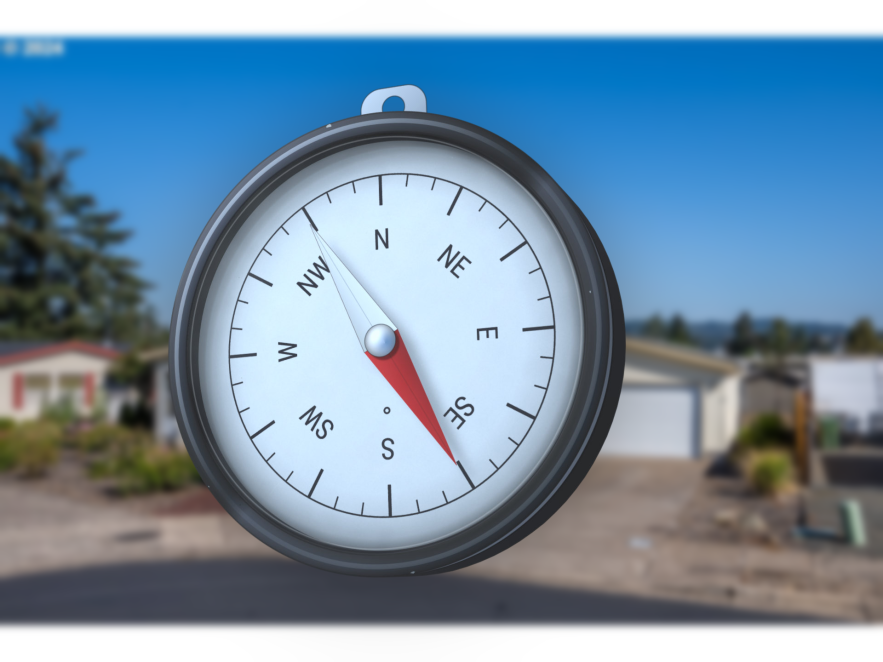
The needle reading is 150; °
